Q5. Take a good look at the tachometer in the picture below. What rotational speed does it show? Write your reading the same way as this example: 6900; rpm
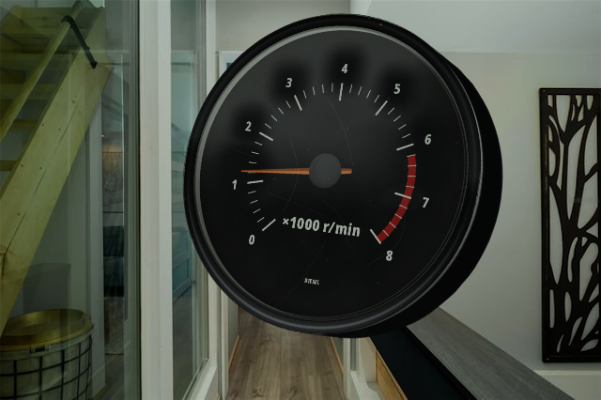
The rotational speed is 1200; rpm
